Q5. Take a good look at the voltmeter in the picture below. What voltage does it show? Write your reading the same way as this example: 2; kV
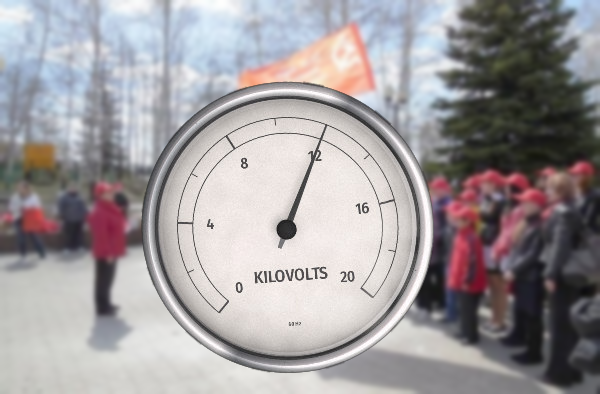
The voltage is 12; kV
